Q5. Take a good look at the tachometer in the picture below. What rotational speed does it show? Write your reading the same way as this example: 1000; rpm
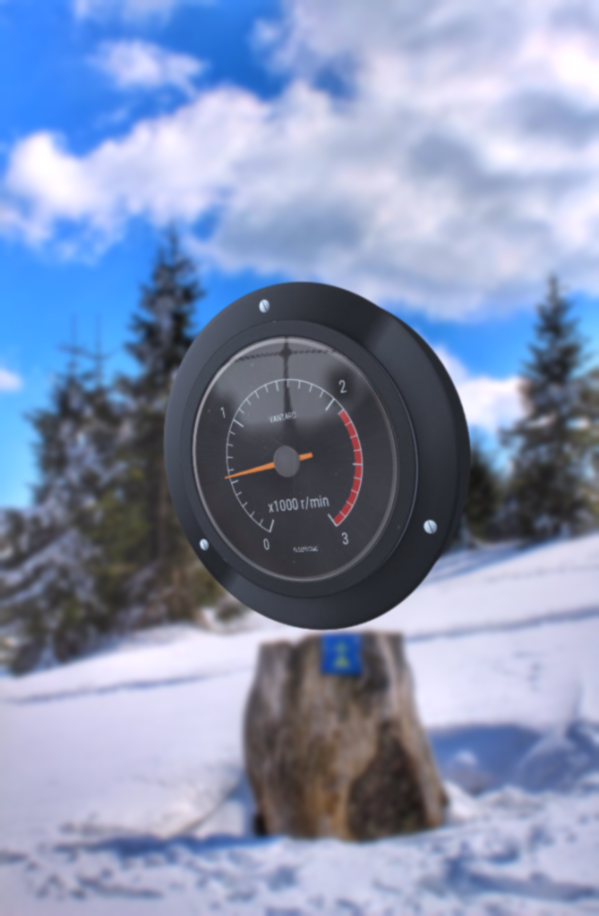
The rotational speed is 550; rpm
